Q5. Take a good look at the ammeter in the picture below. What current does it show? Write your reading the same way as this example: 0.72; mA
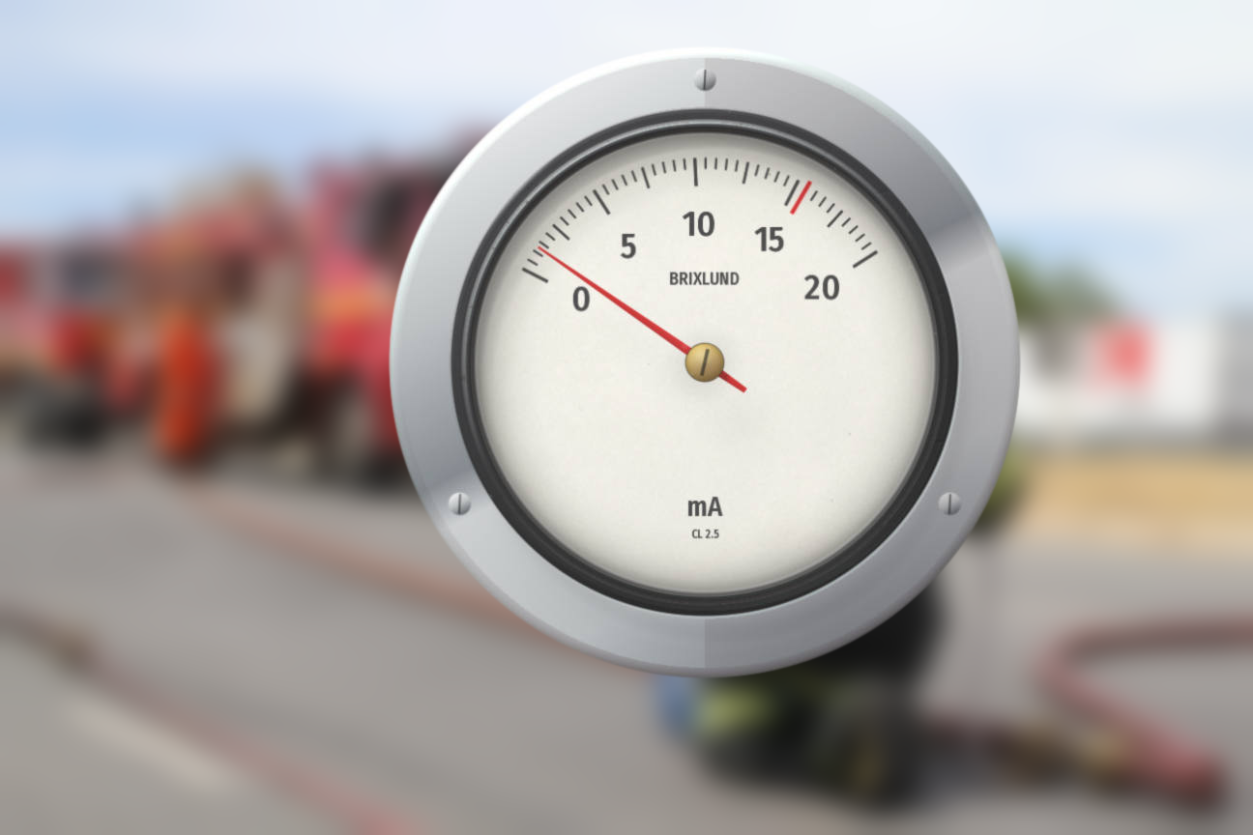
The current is 1.25; mA
